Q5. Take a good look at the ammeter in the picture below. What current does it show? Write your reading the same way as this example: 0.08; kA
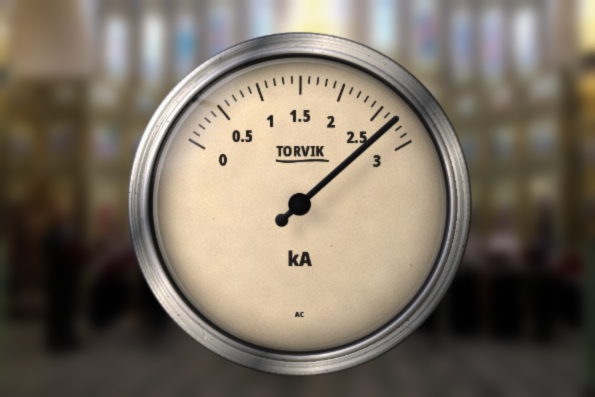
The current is 2.7; kA
